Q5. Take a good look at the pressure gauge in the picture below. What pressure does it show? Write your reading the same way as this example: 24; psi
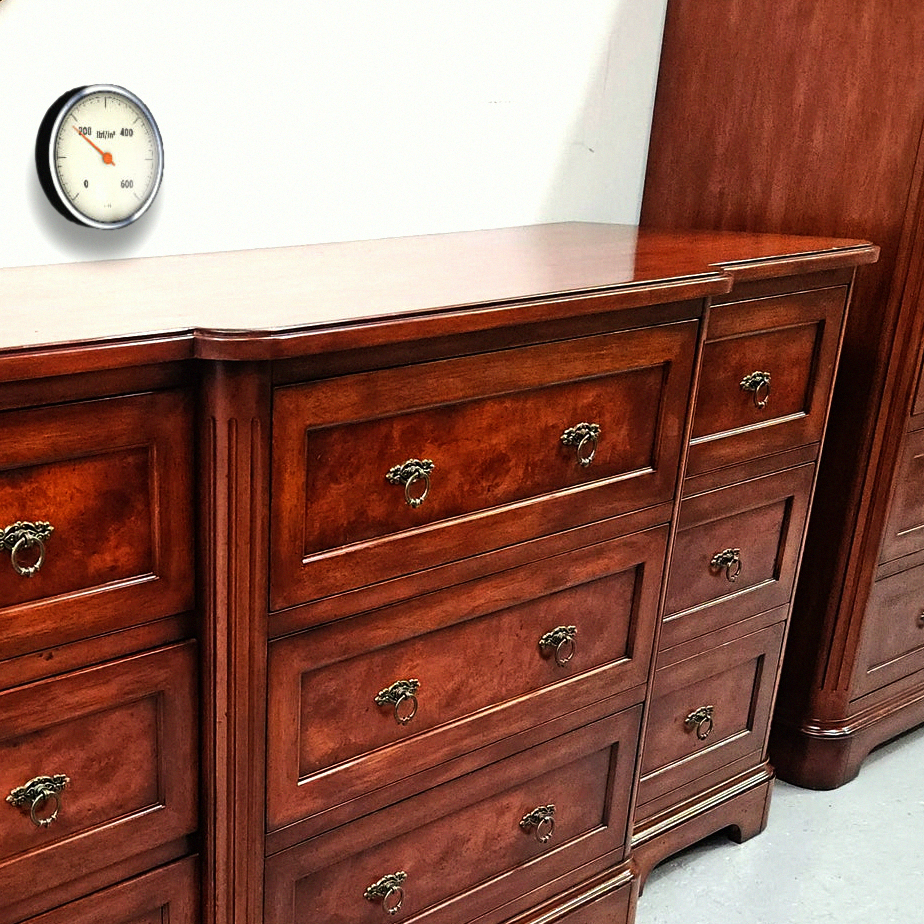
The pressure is 180; psi
